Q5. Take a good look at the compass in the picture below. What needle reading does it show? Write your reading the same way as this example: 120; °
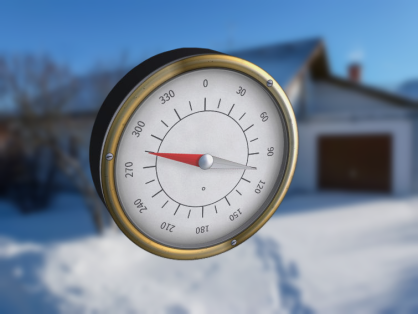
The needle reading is 285; °
